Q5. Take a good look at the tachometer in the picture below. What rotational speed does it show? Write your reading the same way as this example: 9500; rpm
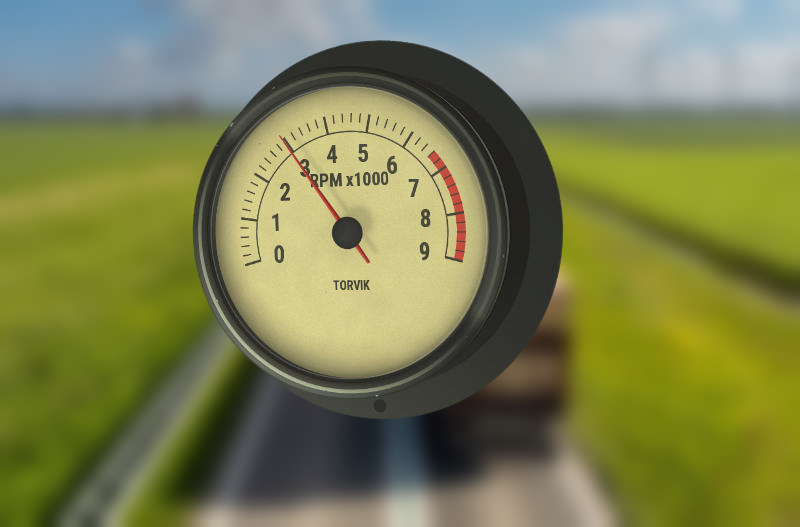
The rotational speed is 3000; rpm
